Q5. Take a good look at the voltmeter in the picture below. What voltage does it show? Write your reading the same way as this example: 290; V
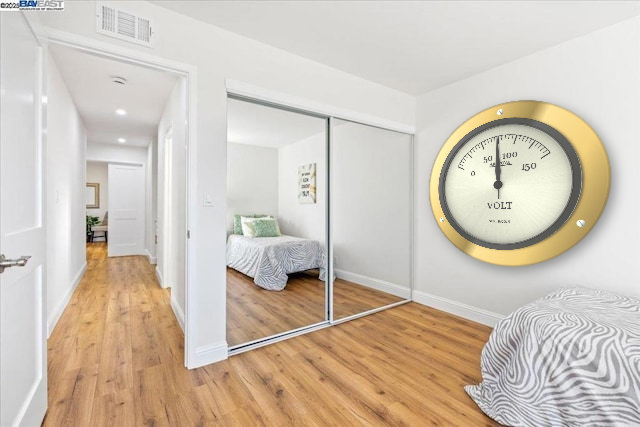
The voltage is 75; V
